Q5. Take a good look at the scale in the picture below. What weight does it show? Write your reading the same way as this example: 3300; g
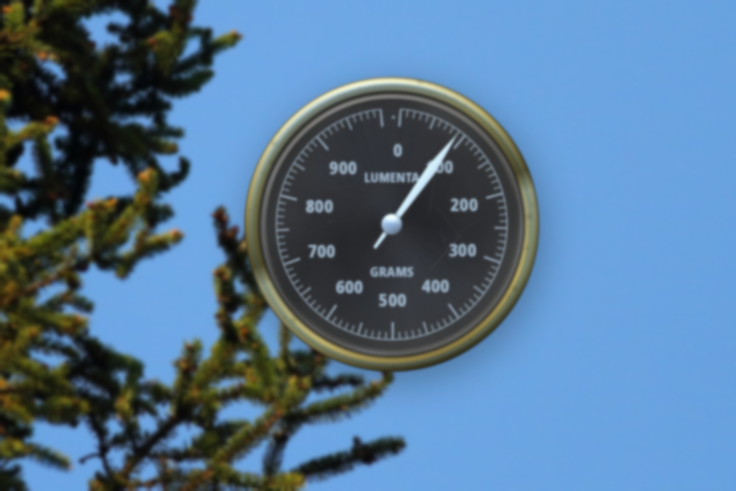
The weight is 90; g
